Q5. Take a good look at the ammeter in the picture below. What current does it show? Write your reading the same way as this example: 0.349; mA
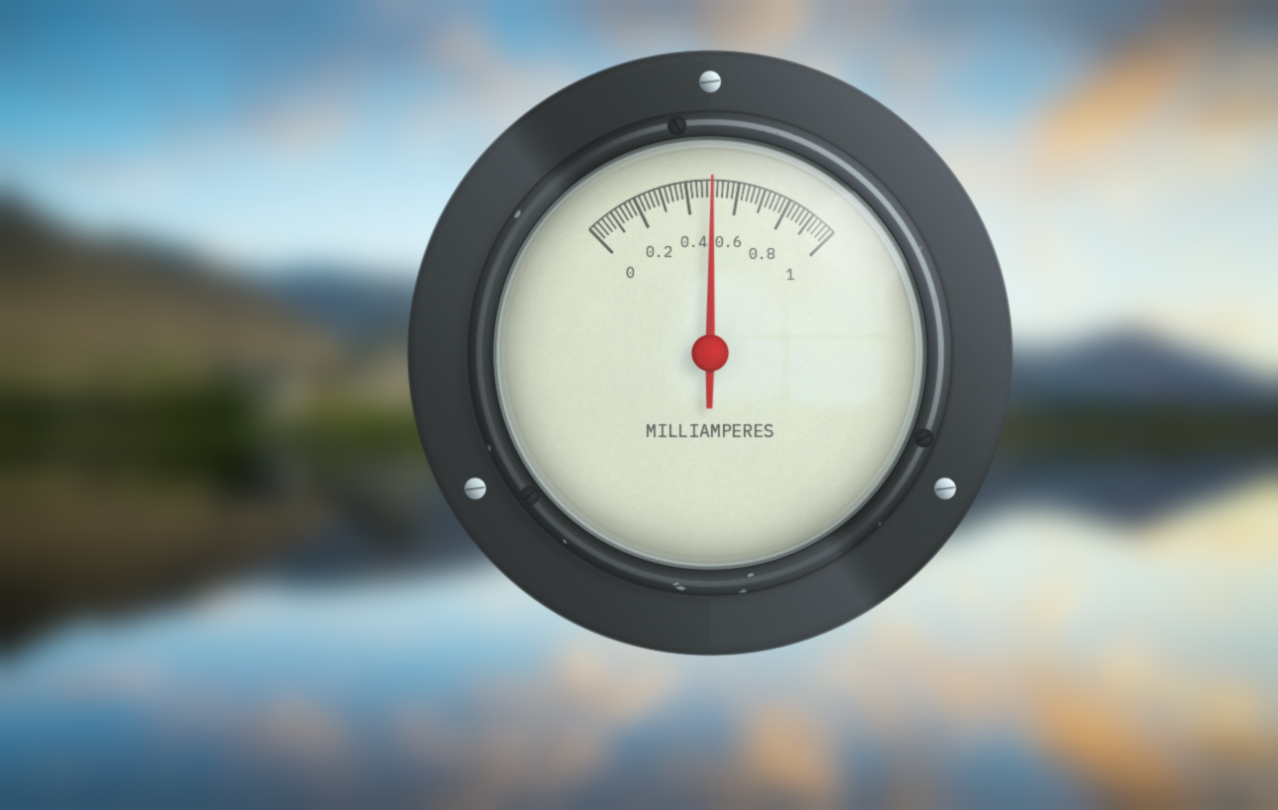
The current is 0.5; mA
